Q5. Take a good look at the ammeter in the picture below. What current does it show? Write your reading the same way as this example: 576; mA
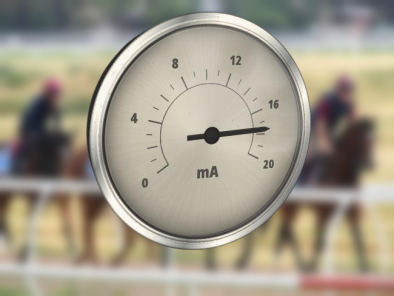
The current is 17.5; mA
